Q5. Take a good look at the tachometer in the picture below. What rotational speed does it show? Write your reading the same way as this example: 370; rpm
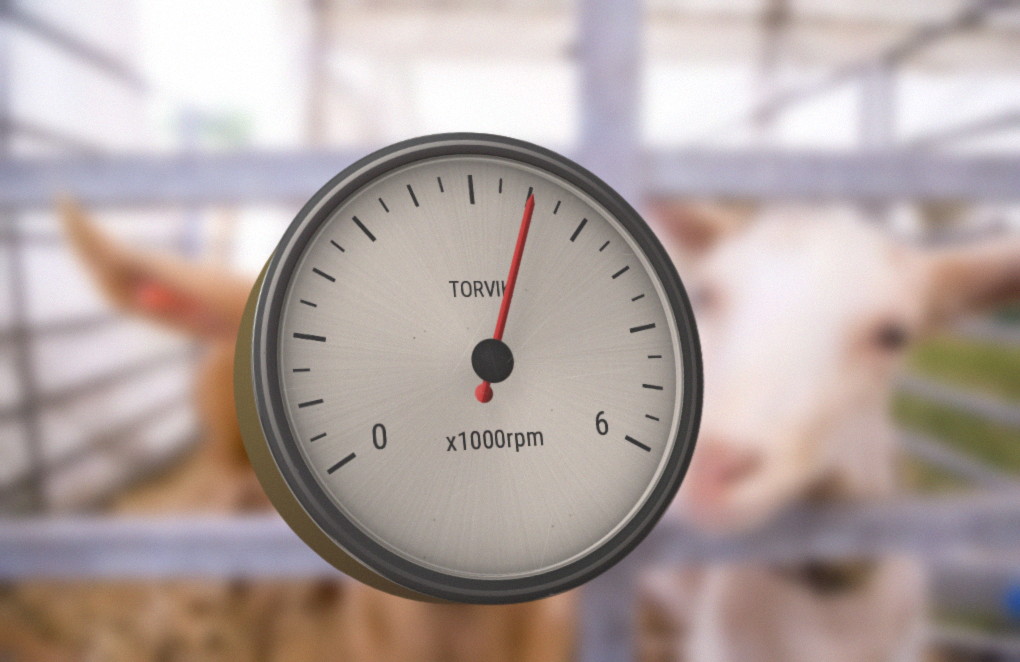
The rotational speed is 3500; rpm
